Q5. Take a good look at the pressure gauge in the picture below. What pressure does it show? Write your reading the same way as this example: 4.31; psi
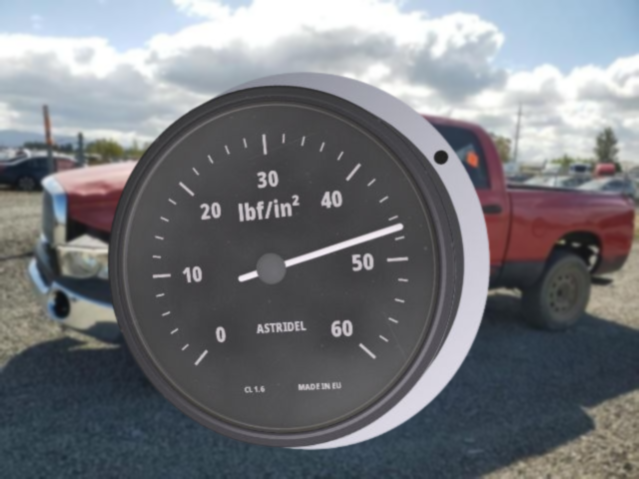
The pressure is 47; psi
